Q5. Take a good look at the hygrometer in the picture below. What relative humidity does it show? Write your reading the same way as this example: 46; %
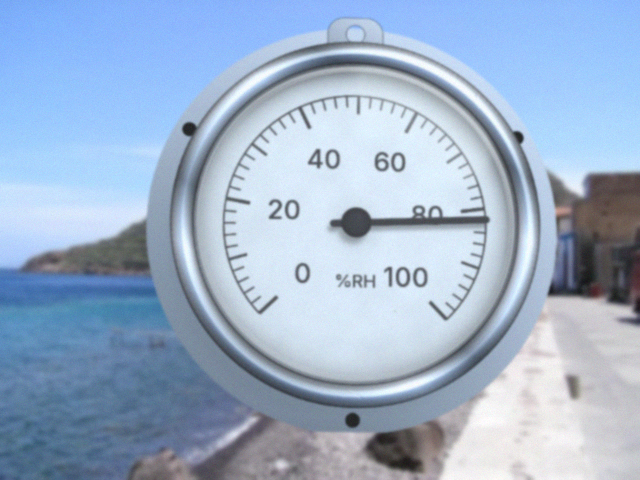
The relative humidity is 82; %
